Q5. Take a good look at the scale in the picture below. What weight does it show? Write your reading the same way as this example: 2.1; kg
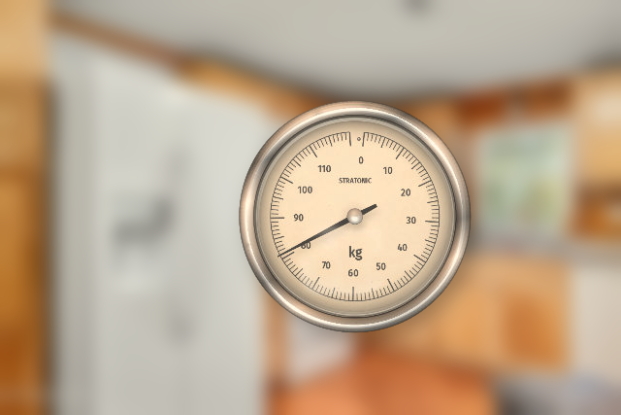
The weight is 81; kg
